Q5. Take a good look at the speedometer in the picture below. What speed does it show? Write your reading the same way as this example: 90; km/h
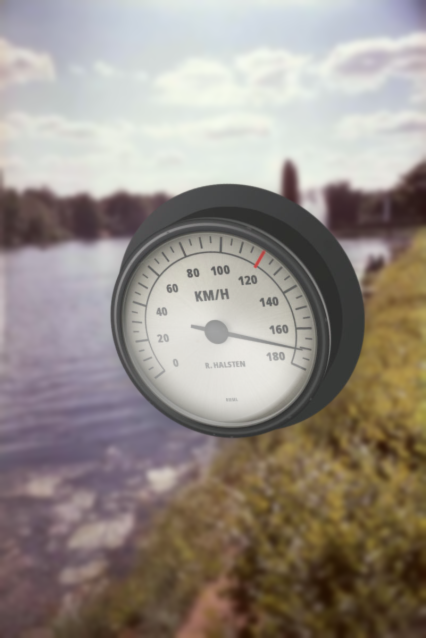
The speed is 170; km/h
